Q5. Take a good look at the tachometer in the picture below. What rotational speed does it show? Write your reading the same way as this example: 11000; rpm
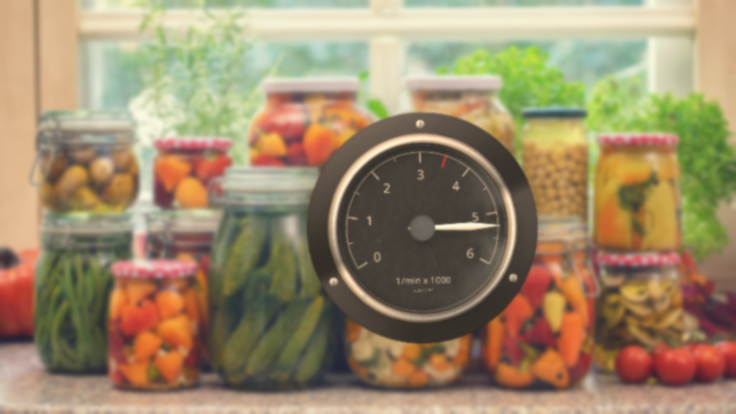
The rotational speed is 5250; rpm
